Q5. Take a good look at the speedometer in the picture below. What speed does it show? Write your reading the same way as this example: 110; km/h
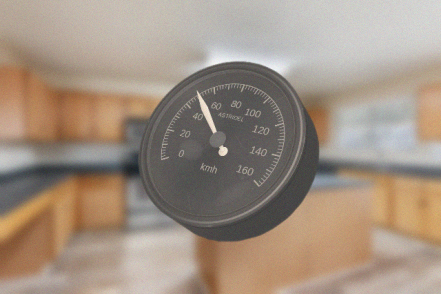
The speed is 50; km/h
